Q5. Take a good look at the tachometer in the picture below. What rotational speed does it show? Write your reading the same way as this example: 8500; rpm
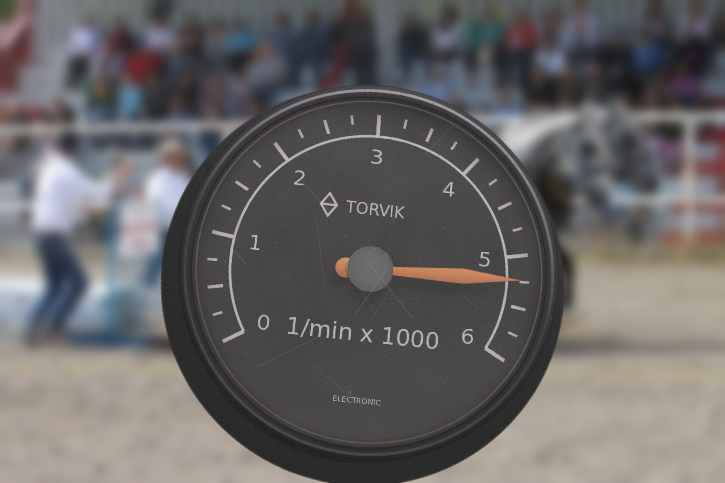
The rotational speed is 5250; rpm
